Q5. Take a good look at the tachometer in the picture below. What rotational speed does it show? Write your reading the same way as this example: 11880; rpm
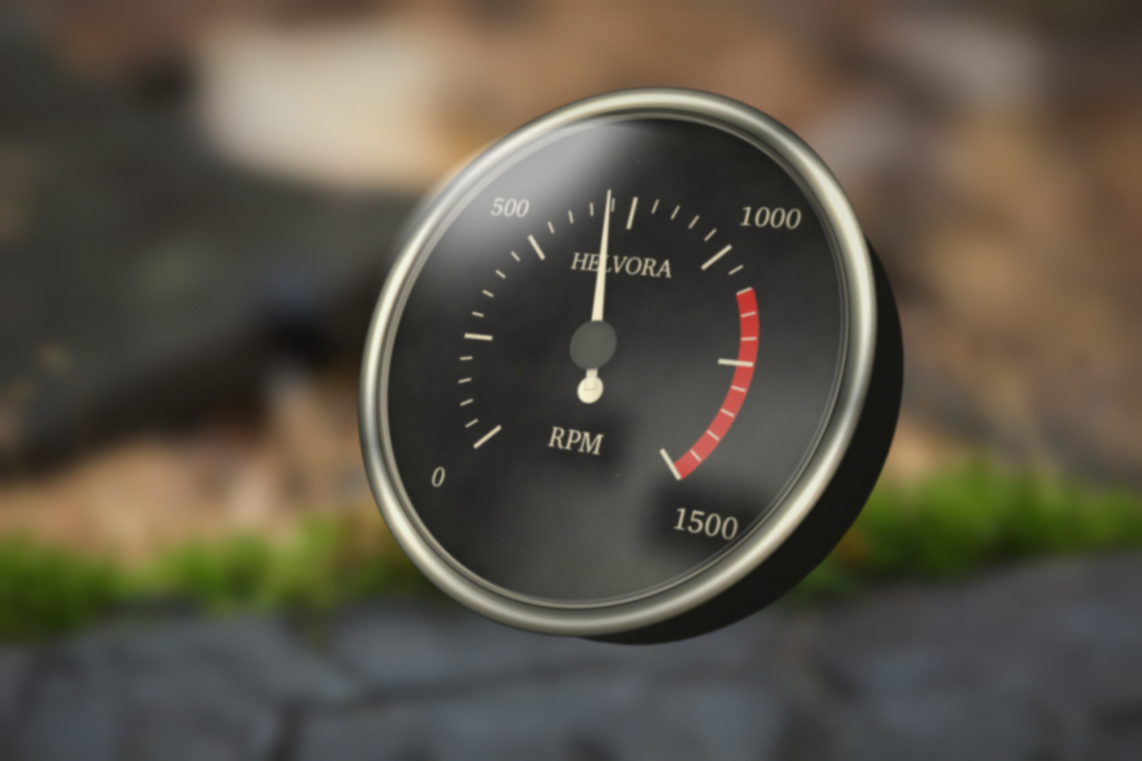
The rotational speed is 700; rpm
